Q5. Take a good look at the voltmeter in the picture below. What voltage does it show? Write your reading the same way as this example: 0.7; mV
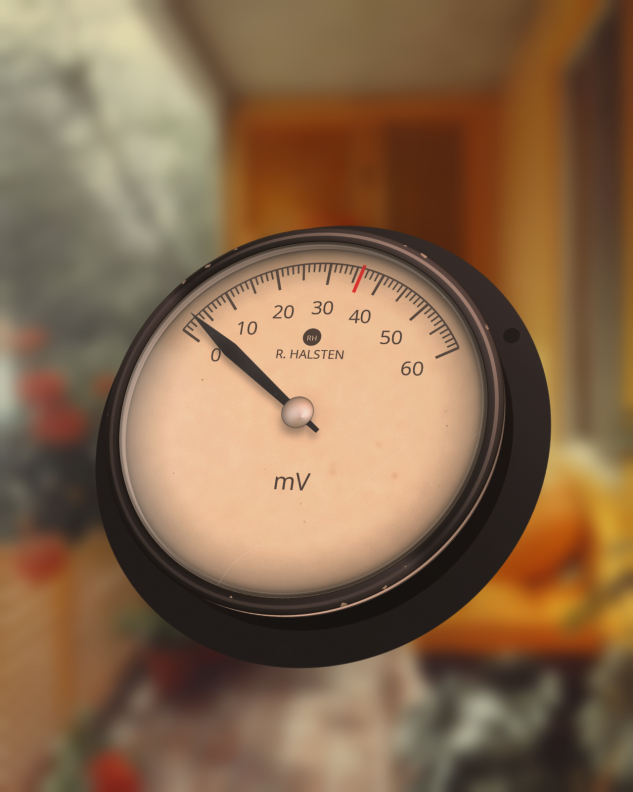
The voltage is 3; mV
